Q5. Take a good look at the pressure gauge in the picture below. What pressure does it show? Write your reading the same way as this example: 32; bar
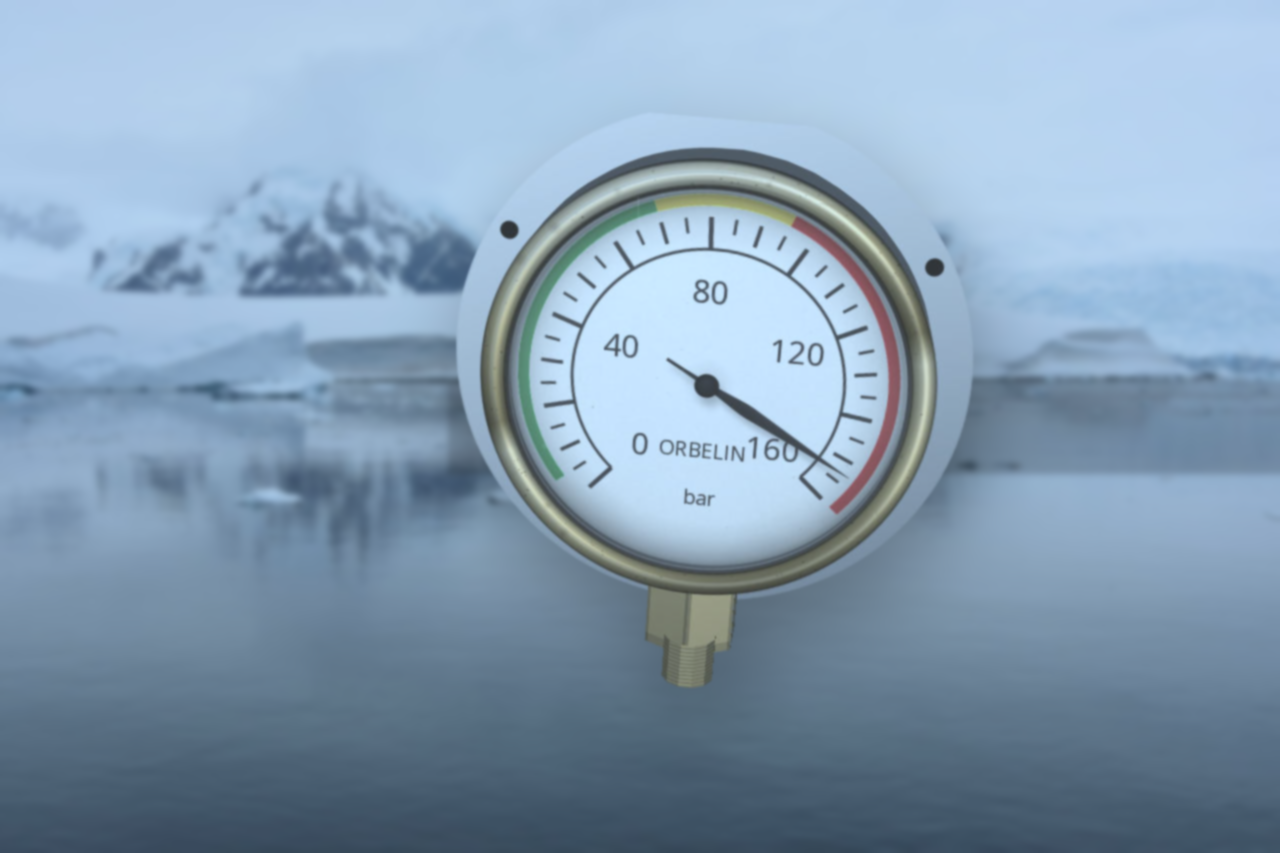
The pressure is 152.5; bar
